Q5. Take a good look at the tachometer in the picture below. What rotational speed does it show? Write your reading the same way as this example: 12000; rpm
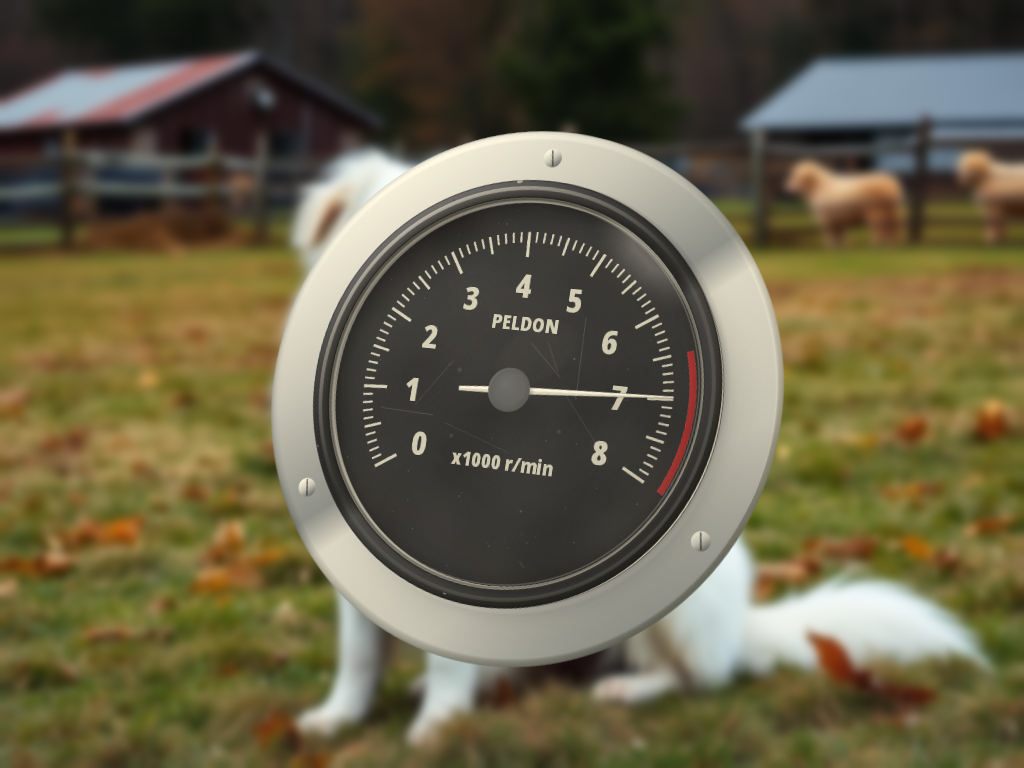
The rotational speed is 7000; rpm
